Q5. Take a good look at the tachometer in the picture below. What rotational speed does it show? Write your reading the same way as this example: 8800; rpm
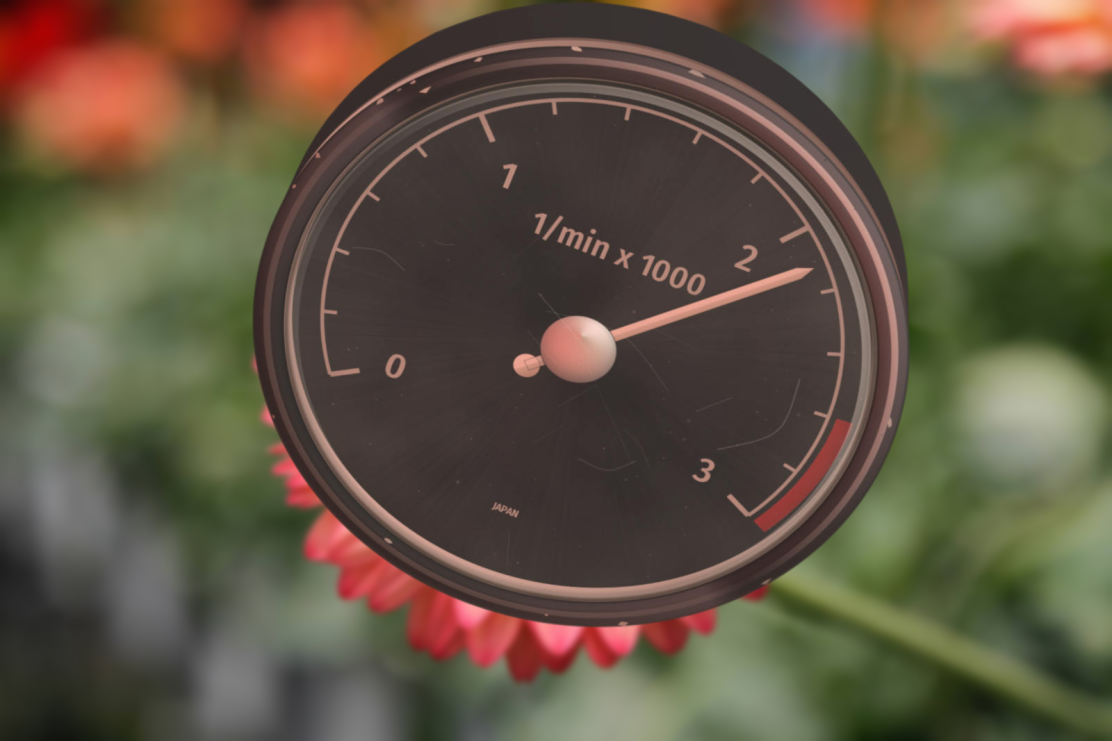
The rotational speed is 2100; rpm
